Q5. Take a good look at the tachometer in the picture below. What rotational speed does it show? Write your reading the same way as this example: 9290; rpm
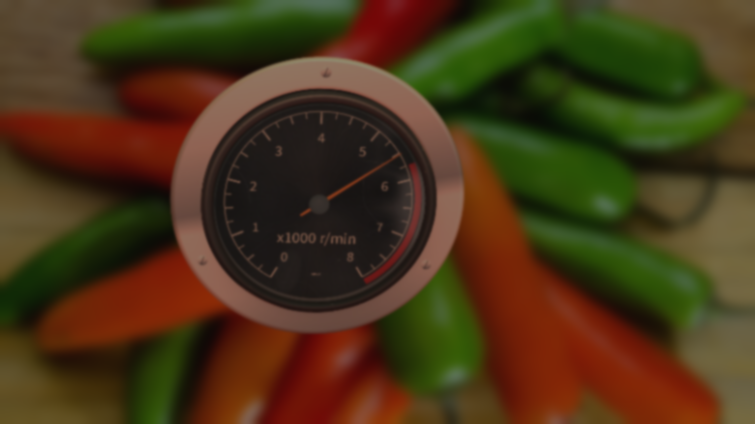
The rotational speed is 5500; rpm
